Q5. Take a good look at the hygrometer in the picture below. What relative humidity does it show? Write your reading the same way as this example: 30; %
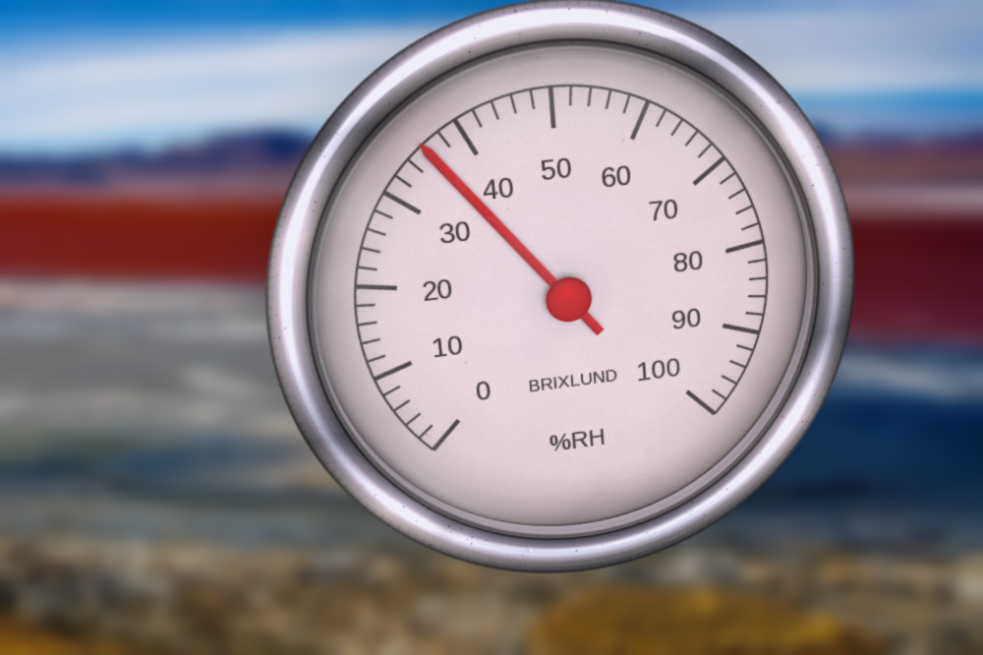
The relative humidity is 36; %
